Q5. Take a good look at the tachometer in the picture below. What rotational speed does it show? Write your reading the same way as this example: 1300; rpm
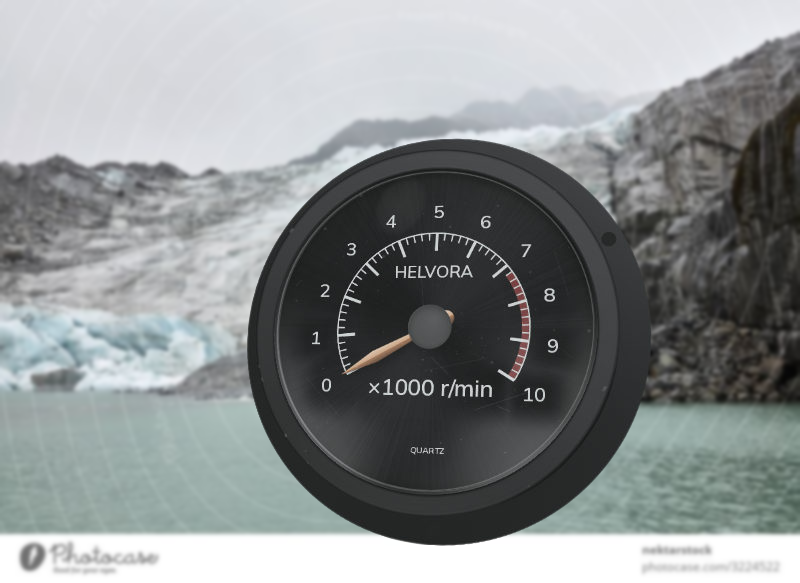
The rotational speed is 0; rpm
